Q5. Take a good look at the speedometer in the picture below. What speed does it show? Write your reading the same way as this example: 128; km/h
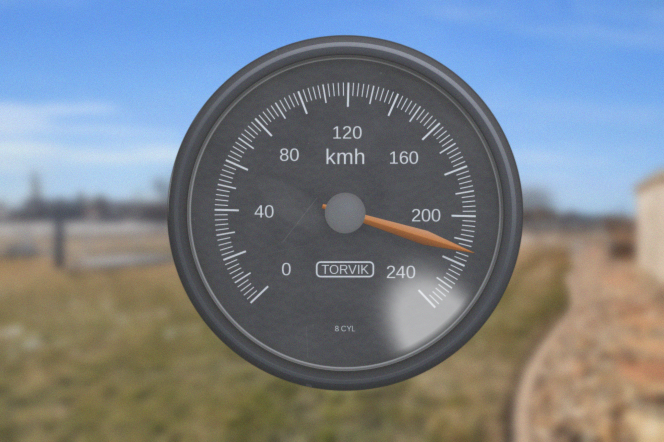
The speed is 214; km/h
